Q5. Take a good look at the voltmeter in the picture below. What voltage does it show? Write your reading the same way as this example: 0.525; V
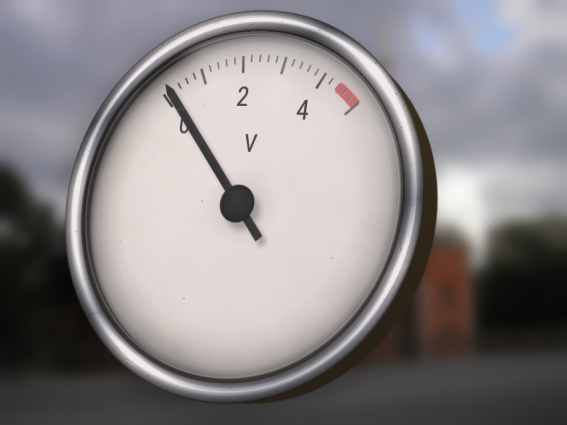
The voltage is 0.2; V
